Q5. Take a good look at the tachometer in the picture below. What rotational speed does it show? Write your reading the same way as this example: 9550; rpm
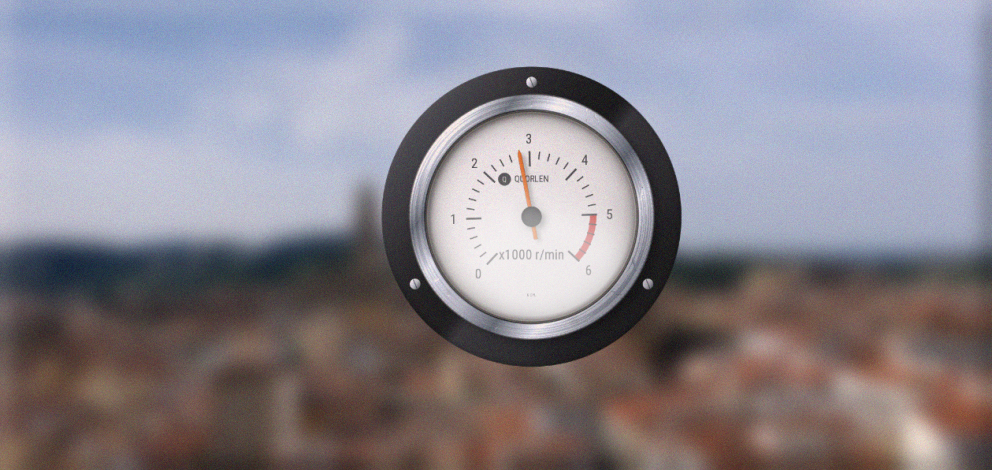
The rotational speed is 2800; rpm
